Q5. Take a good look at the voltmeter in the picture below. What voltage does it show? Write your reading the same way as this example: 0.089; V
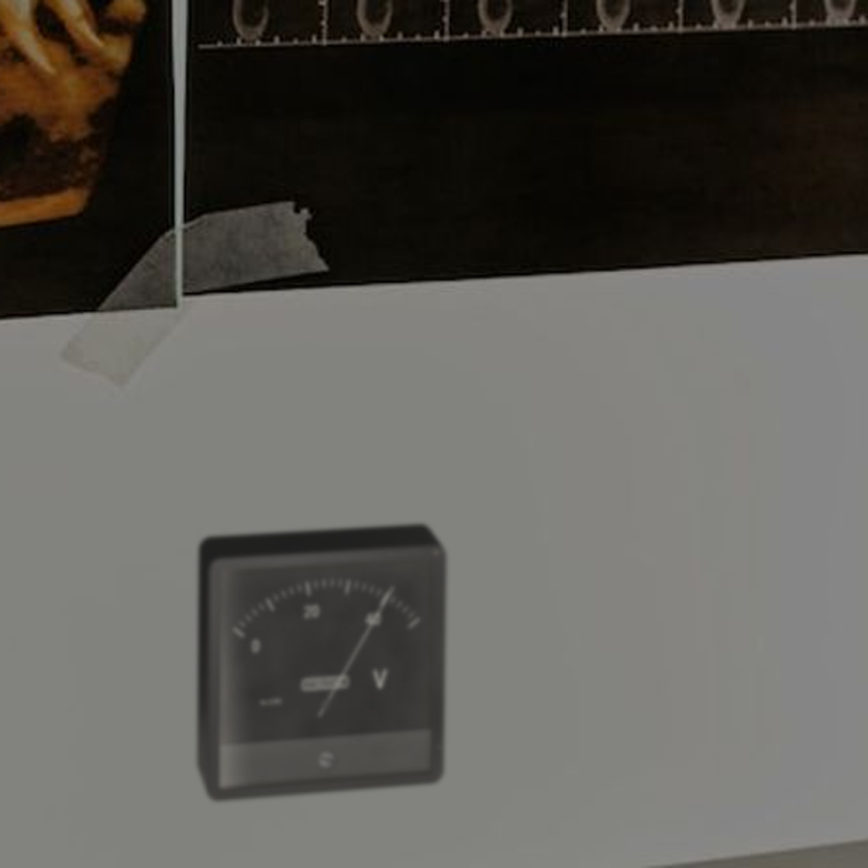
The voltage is 40; V
